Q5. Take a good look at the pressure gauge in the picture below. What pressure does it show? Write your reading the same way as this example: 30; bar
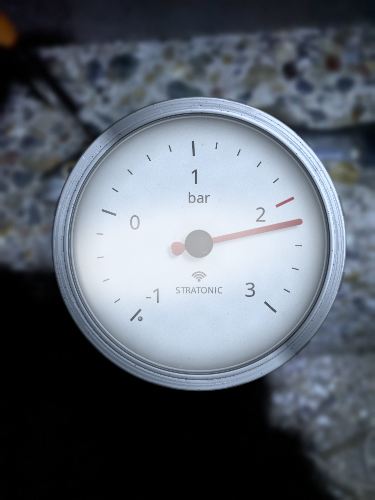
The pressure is 2.2; bar
